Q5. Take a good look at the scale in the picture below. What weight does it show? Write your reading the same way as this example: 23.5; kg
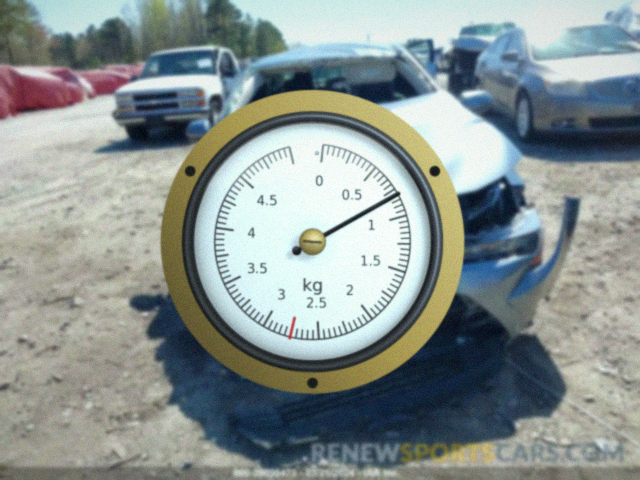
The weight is 0.8; kg
